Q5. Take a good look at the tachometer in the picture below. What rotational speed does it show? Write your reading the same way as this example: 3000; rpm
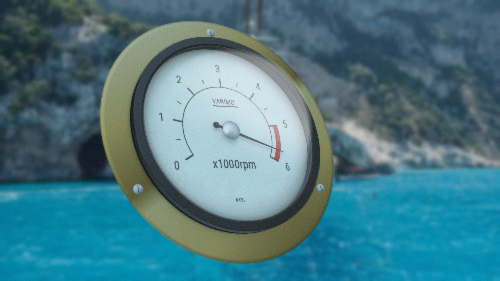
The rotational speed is 5750; rpm
